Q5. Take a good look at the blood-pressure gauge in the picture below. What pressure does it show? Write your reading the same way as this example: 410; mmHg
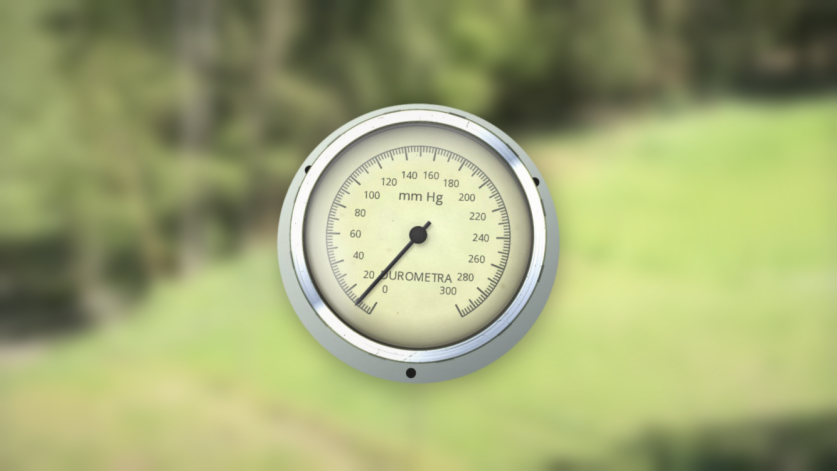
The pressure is 10; mmHg
